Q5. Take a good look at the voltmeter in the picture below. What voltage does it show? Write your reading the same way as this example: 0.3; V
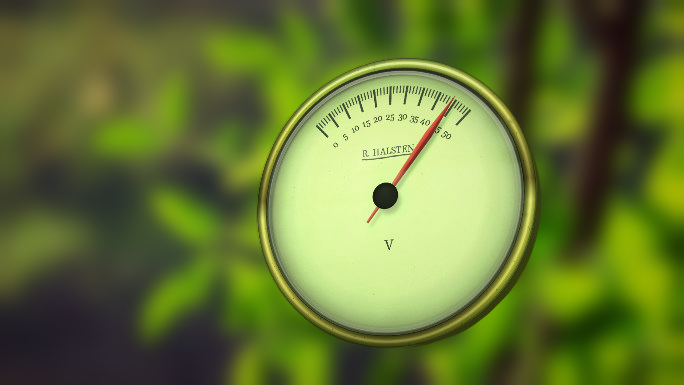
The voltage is 45; V
